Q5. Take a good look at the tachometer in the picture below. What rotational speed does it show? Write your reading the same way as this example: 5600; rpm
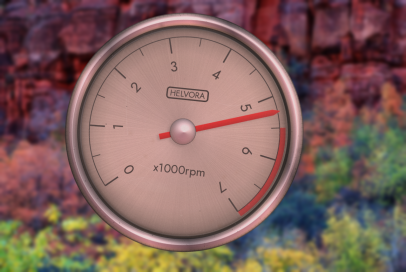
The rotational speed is 5250; rpm
